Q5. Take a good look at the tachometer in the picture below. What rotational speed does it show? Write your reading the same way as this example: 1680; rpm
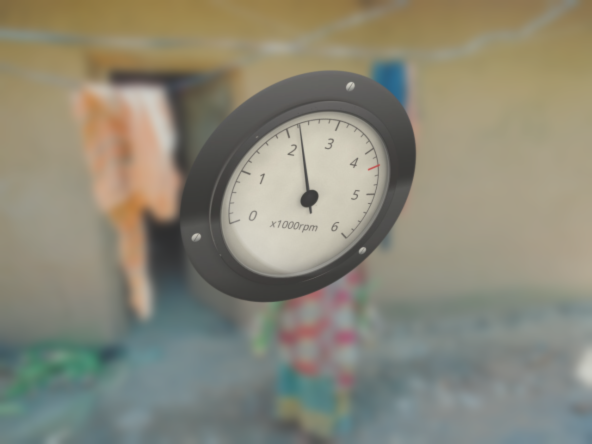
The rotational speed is 2200; rpm
